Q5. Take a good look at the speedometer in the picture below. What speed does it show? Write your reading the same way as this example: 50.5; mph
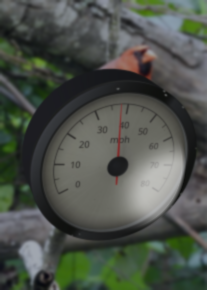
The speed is 37.5; mph
